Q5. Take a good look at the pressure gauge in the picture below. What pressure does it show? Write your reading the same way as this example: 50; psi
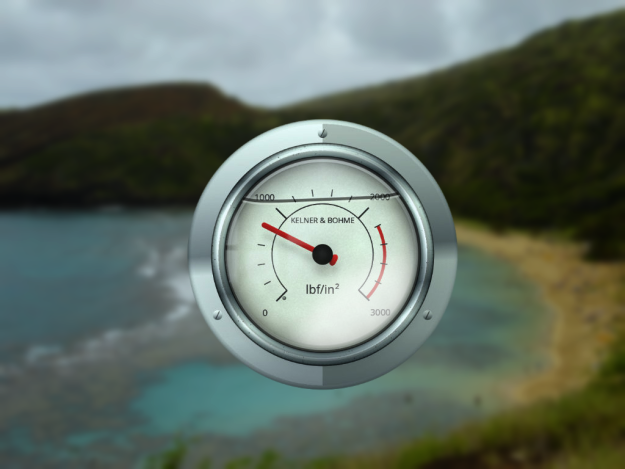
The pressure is 800; psi
